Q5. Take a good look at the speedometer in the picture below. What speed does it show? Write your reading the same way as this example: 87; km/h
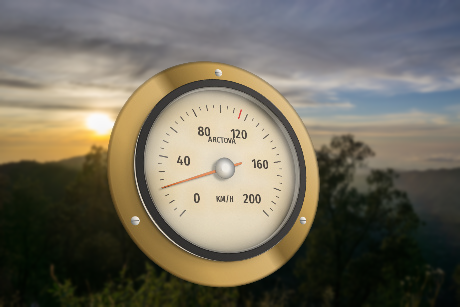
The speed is 20; km/h
